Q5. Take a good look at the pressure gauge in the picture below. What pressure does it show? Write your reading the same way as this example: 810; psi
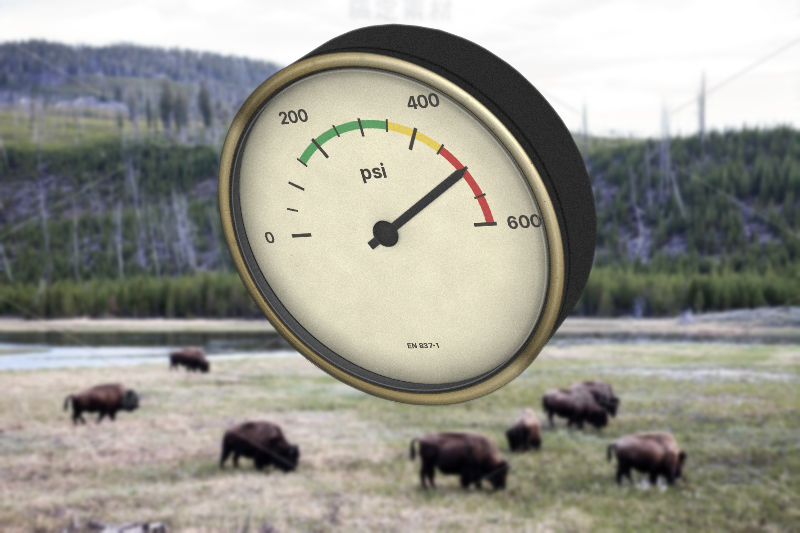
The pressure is 500; psi
